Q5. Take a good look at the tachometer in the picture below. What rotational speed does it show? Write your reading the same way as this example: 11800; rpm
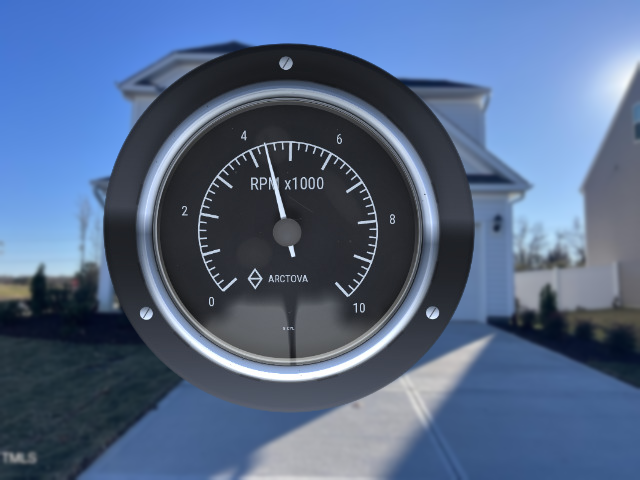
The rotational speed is 4400; rpm
